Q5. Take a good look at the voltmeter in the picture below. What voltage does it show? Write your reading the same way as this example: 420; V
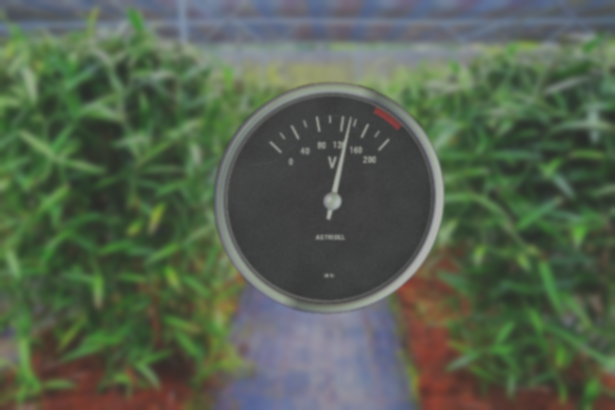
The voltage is 130; V
